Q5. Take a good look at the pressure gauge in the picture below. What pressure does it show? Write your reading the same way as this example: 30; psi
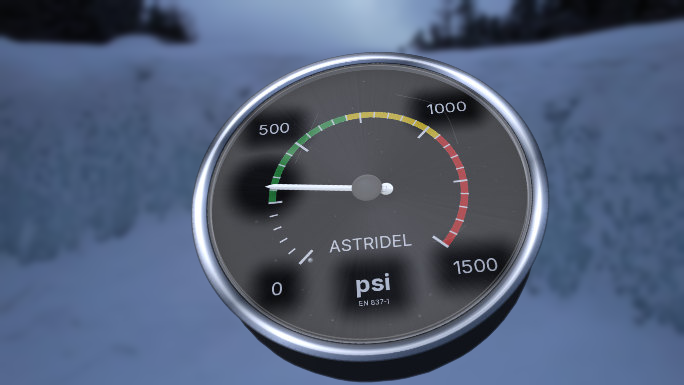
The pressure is 300; psi
